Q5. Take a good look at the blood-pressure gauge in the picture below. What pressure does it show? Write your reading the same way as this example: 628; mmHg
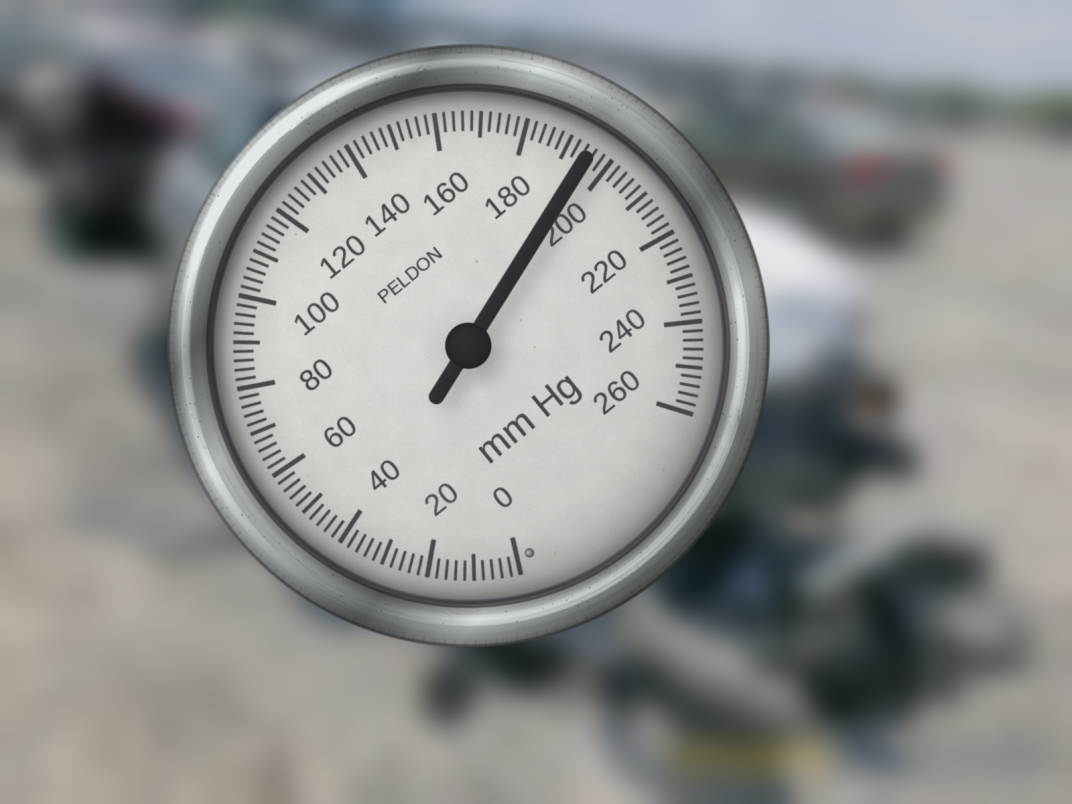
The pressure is 195; mmHg
